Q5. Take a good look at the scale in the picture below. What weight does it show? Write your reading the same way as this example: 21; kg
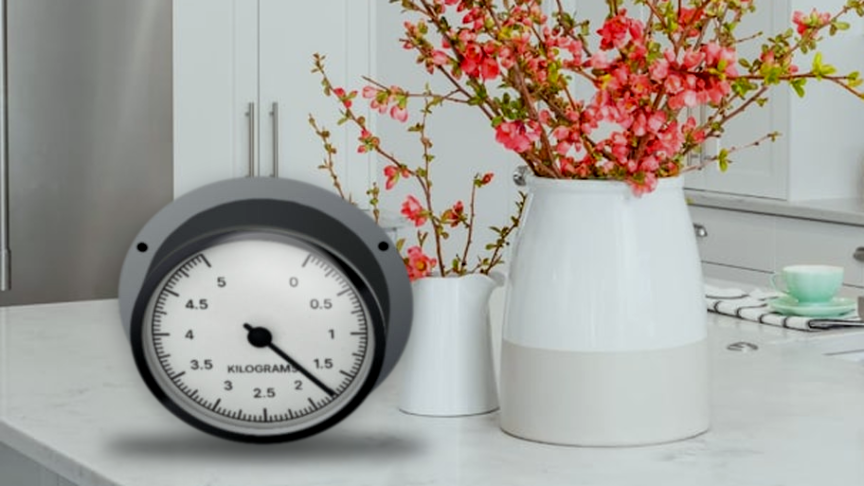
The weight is 1.75; kg
